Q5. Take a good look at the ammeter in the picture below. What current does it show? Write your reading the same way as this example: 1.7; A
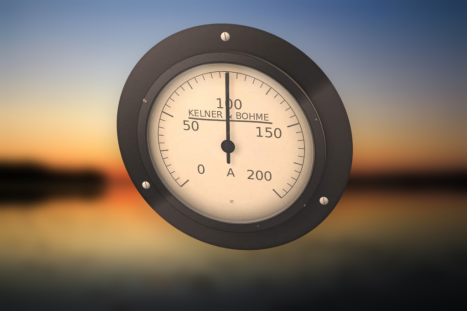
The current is 100; A
